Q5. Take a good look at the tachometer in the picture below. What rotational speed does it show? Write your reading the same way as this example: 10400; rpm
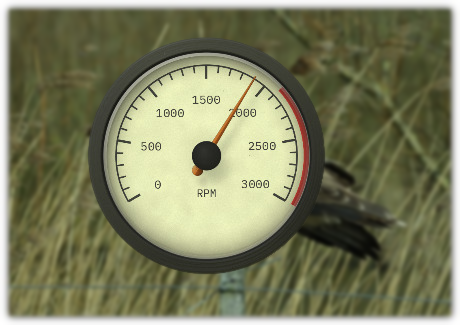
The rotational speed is 1900; rpm
